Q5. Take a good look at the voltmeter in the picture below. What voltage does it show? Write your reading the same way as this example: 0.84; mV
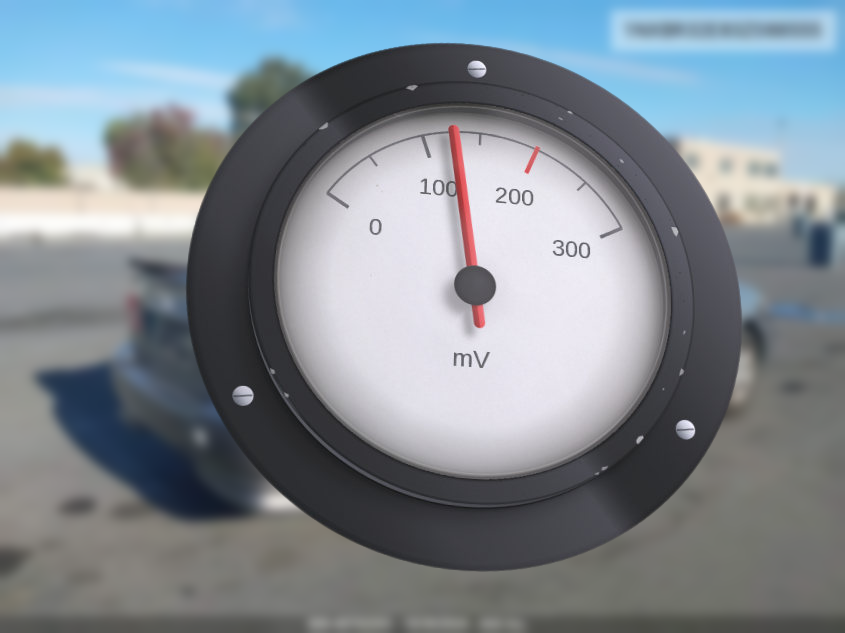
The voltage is 125; mV
